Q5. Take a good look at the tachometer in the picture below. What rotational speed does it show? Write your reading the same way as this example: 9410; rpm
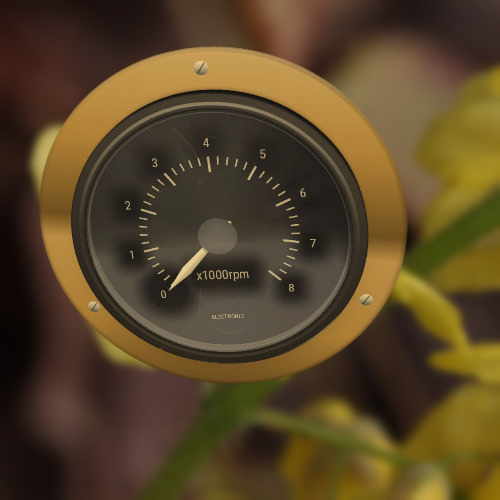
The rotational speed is 0; rpm
